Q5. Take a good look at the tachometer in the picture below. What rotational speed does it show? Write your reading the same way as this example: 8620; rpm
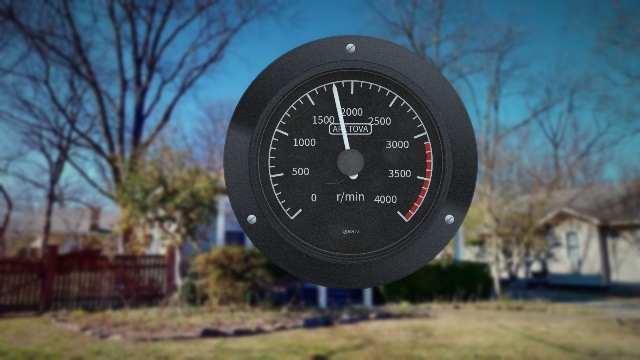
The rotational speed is 1800; rpm
